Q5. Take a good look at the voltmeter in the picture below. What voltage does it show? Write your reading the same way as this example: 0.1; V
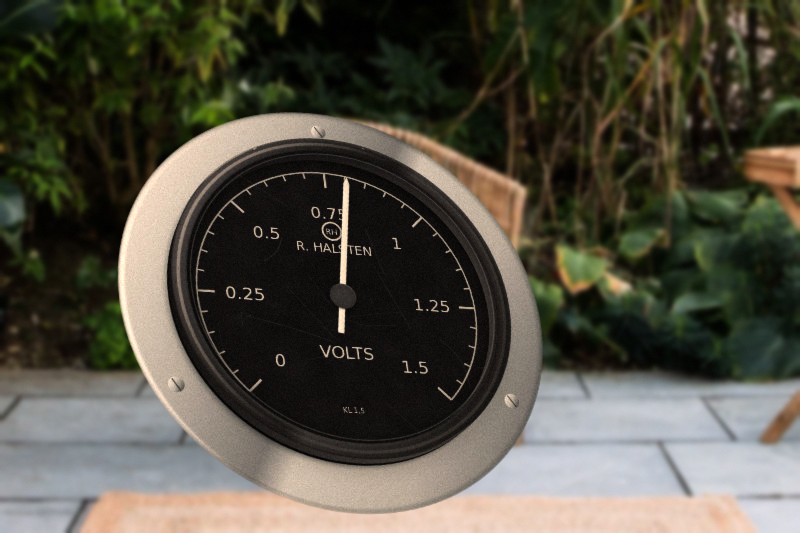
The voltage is 0.8; V
